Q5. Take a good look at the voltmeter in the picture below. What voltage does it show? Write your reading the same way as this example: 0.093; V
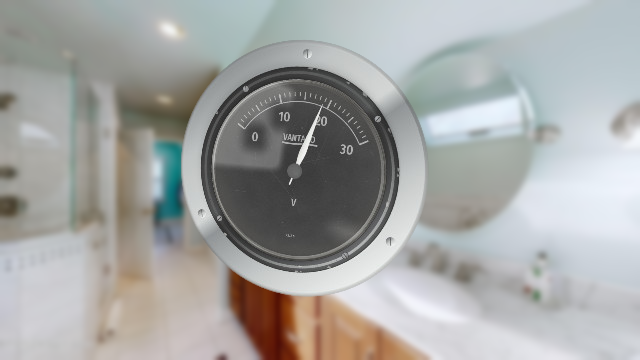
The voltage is 19; V
